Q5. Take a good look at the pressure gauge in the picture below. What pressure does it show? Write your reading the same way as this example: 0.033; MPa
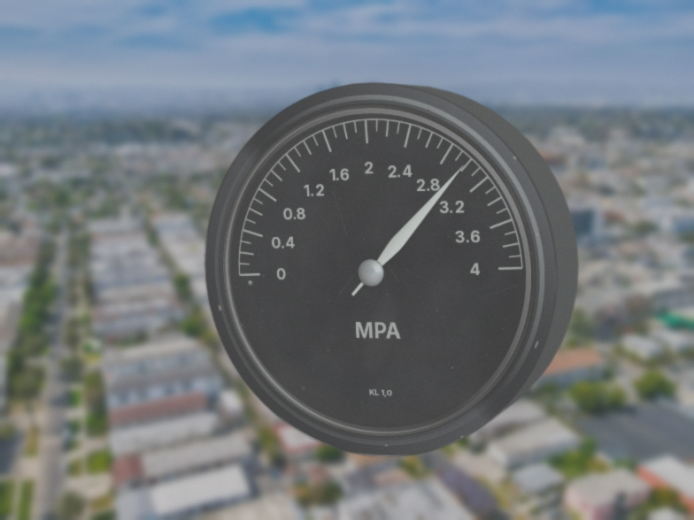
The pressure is 3; MPa
